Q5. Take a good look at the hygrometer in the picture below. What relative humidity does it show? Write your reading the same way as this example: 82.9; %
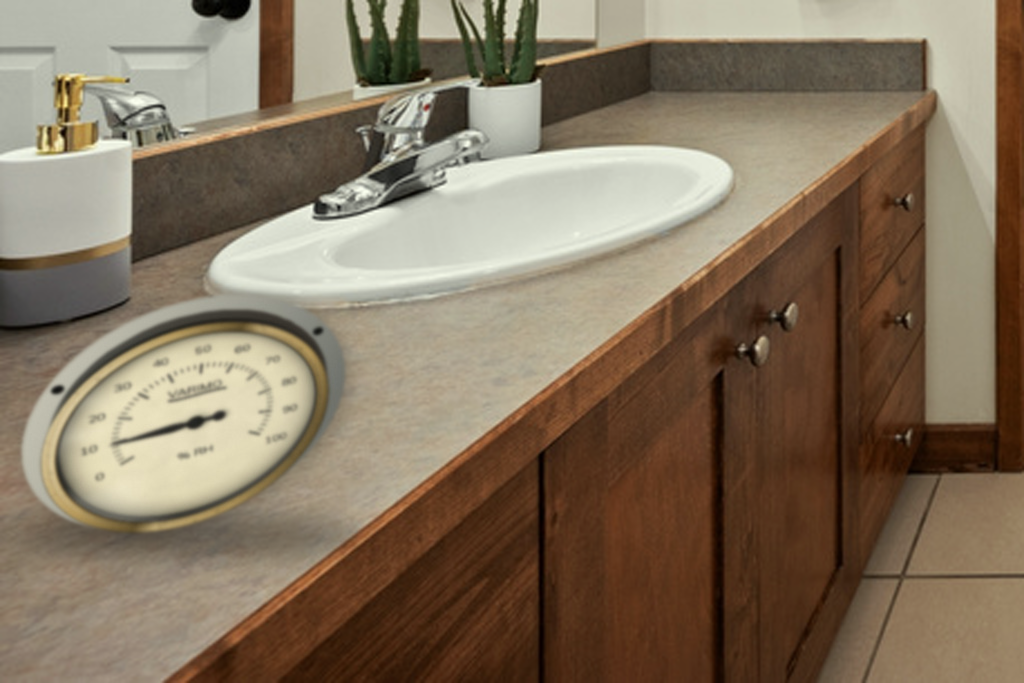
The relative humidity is 10; %
